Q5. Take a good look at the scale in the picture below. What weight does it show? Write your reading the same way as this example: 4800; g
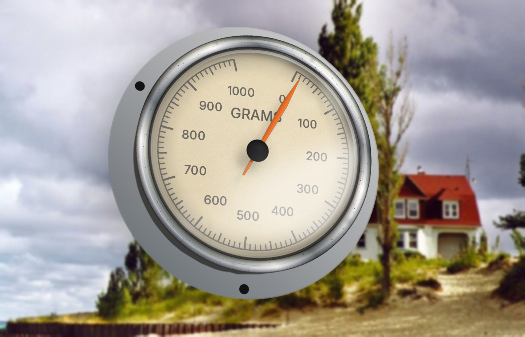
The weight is 10; g
